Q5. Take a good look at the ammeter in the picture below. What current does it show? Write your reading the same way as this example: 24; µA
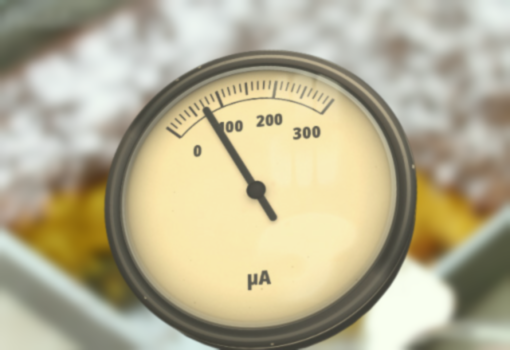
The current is 70; µA
